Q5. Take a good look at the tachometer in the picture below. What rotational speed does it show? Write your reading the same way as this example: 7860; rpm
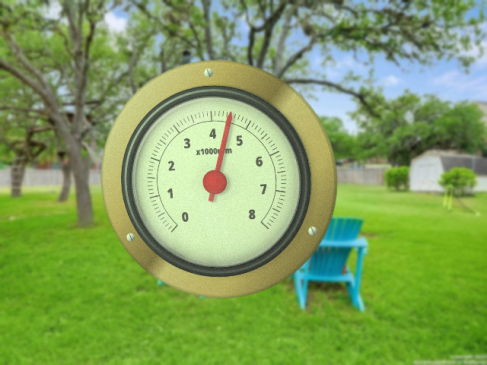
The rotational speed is 4500; rpm
